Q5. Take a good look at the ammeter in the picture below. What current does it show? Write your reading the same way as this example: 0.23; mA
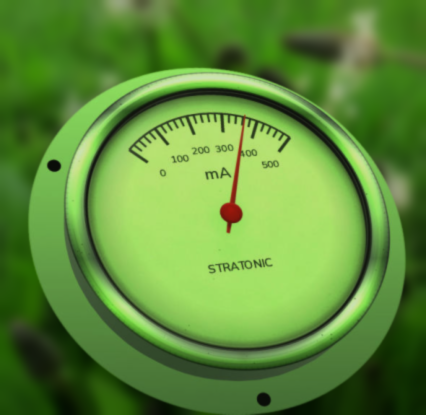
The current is 360; mA
